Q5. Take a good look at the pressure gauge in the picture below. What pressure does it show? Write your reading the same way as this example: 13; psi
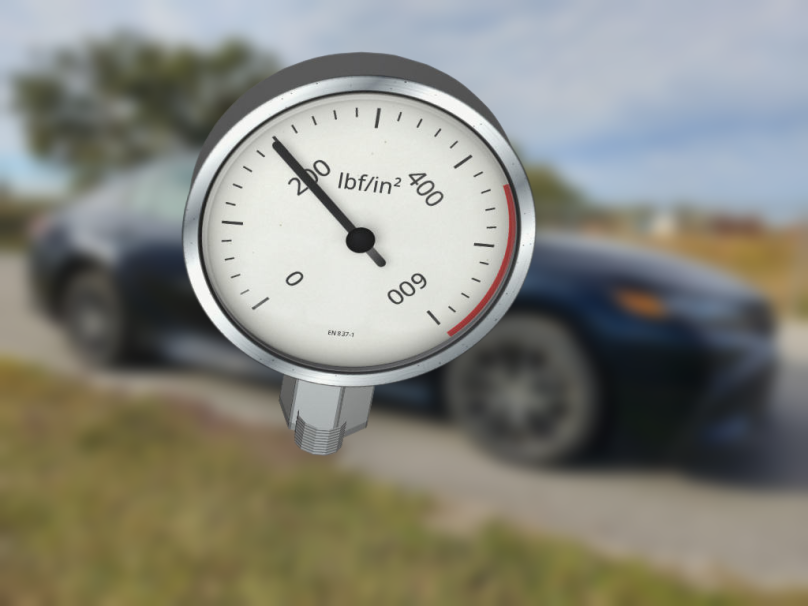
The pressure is 200; psi
